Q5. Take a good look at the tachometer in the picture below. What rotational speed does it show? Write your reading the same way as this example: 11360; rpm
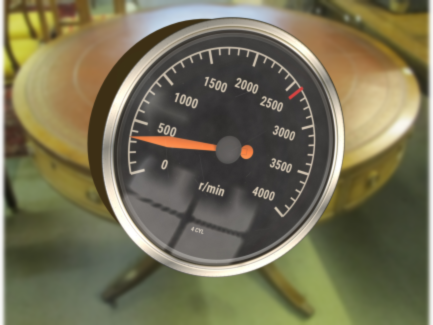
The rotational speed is 350; rpm
